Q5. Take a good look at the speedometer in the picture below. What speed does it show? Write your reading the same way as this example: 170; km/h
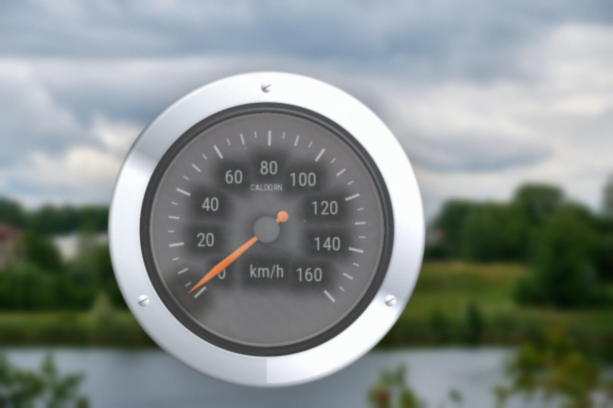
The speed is 2.5; km/h
